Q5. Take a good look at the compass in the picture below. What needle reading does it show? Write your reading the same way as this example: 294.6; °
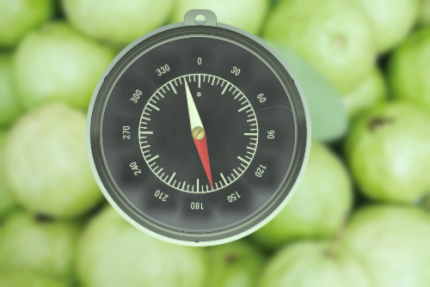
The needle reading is 165; °
